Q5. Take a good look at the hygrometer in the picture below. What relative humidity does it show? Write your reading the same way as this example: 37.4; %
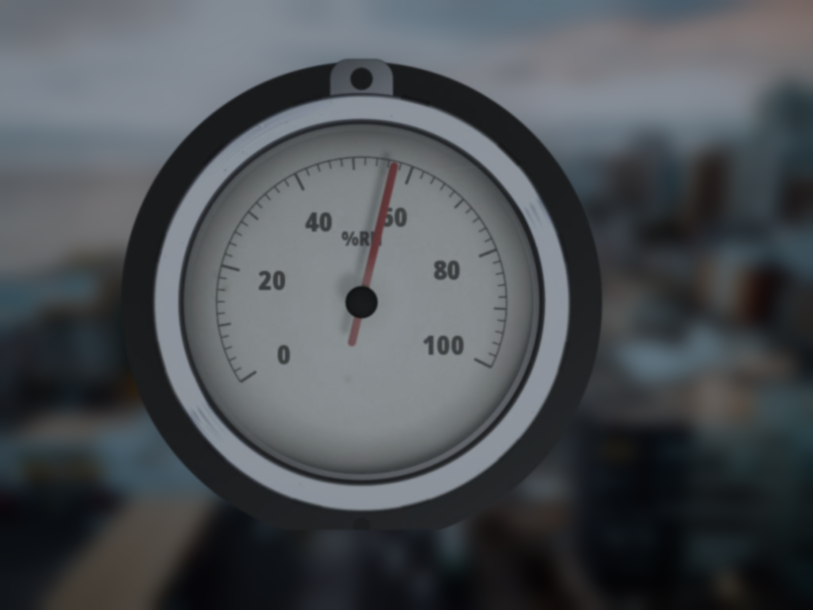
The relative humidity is 57; %
